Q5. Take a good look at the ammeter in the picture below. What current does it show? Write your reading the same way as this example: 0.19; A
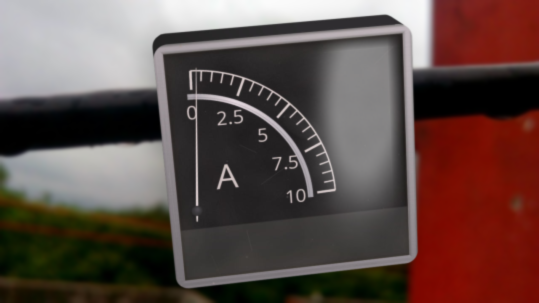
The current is 0.25; A
